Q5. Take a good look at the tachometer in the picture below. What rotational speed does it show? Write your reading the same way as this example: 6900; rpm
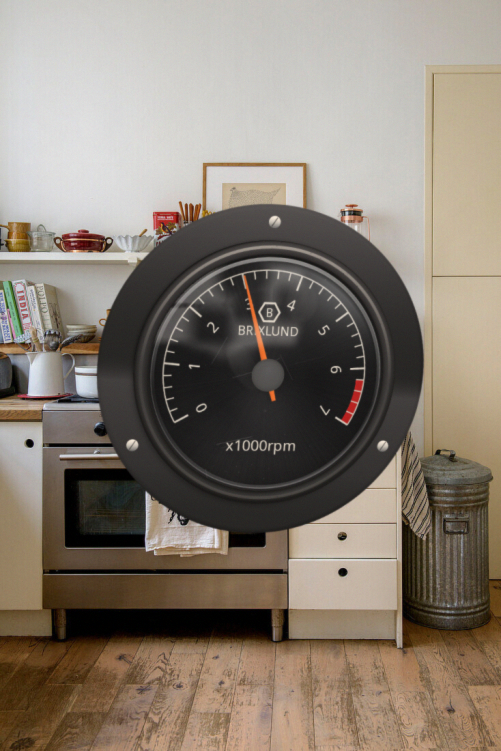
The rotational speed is 3000; rpm
